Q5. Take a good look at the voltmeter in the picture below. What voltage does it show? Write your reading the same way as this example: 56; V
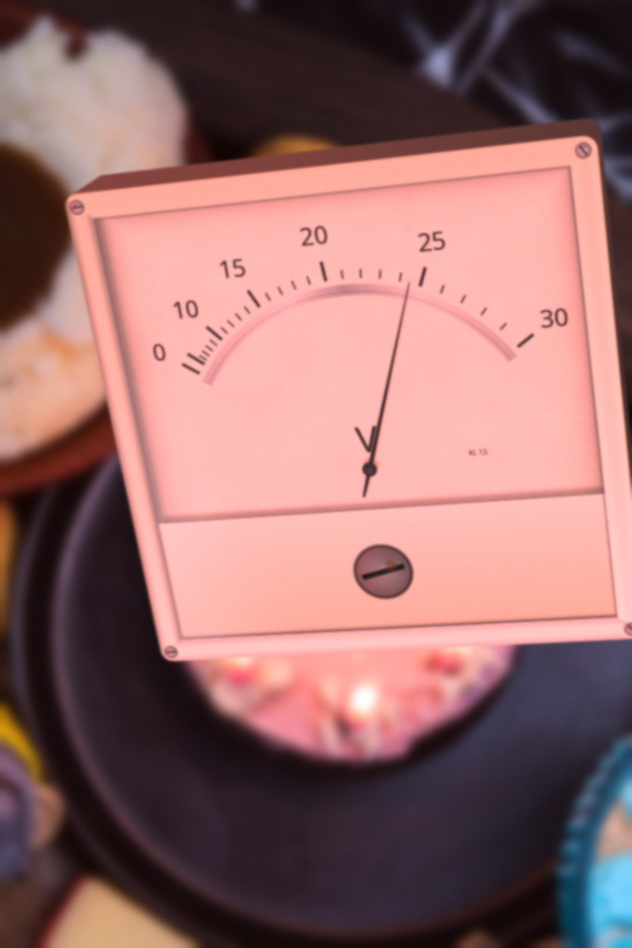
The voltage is 24.5; V
